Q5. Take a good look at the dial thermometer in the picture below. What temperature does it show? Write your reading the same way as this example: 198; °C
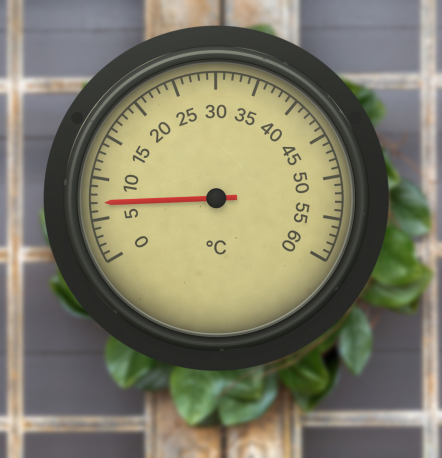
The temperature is 7; °C
